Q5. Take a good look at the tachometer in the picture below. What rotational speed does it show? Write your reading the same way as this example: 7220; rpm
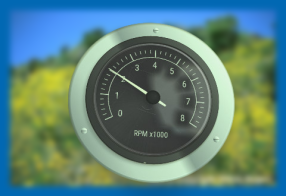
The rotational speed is 2000; rpm
